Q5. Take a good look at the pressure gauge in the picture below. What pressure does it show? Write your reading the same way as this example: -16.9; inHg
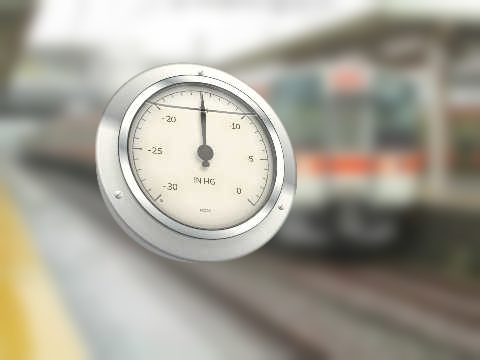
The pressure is -15; inHg
